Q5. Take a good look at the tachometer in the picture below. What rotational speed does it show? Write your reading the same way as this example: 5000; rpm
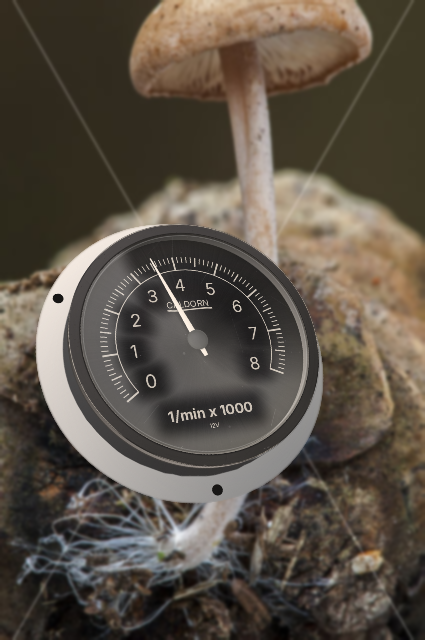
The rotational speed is 3500; rpm
